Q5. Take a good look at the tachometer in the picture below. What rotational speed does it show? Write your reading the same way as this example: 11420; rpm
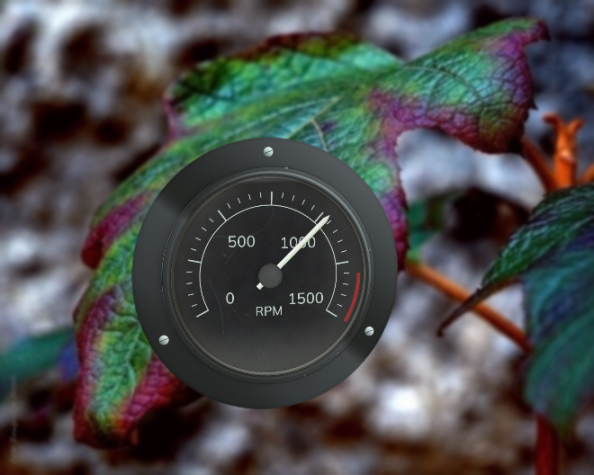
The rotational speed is 1025; rpm
